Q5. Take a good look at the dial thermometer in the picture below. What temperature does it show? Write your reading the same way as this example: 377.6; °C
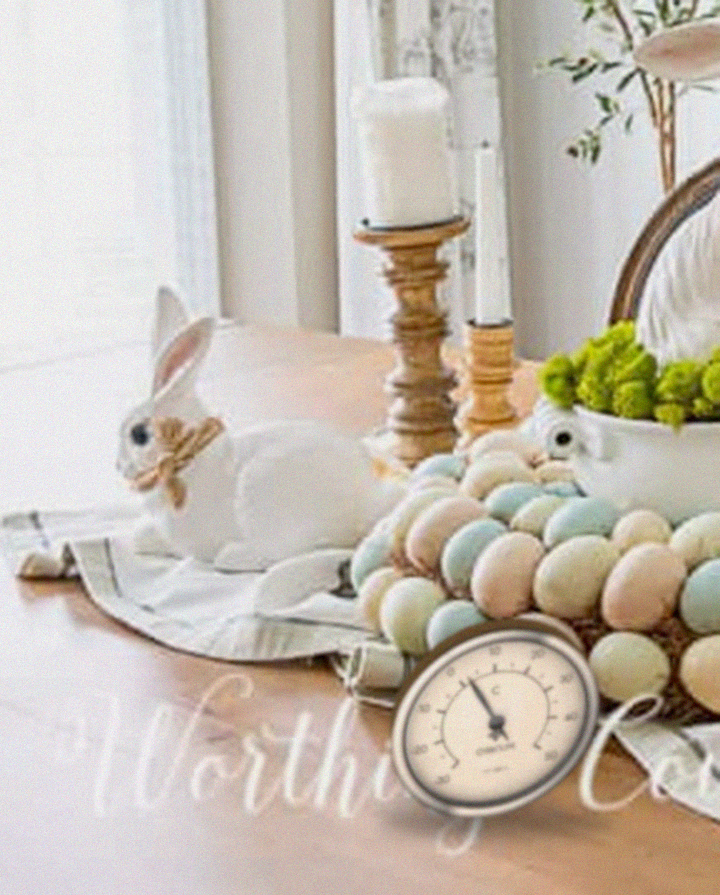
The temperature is 2.5; °C
